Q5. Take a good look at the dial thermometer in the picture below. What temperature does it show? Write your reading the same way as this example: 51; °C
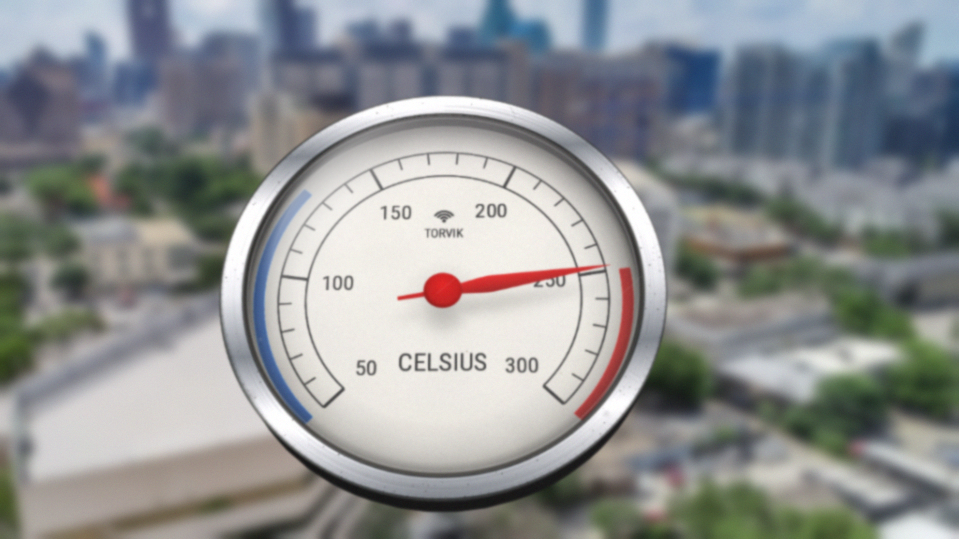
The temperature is 250; °C
